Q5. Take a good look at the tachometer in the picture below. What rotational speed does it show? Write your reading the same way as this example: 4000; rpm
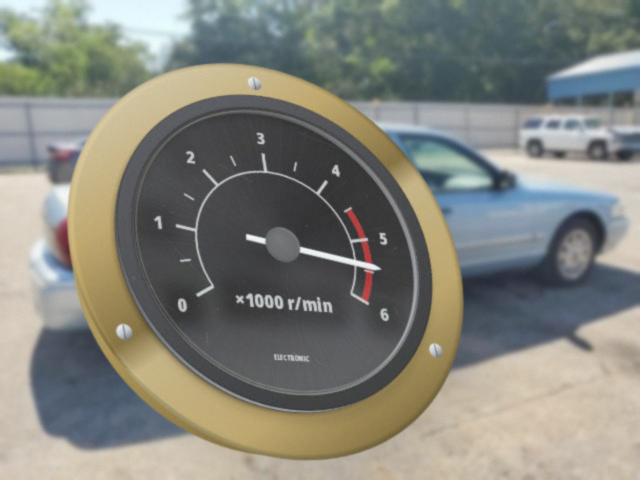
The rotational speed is 5500; rpm
